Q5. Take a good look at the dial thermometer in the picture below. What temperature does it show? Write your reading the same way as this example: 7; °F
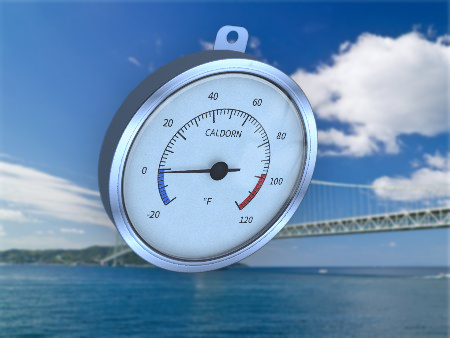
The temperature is 0; °F
